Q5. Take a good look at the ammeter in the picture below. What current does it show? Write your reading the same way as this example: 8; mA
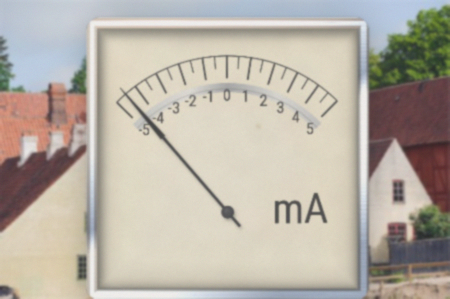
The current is -4.5; mA
